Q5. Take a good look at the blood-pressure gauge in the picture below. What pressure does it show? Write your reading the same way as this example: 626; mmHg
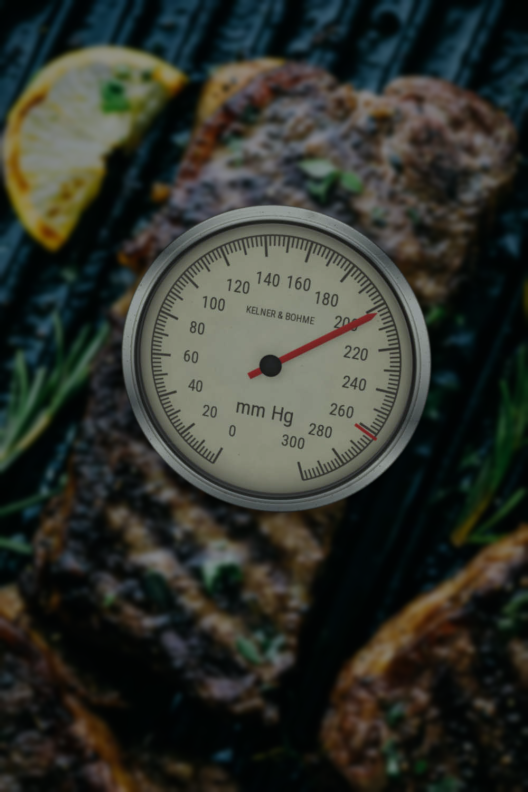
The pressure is 202; mmHg
